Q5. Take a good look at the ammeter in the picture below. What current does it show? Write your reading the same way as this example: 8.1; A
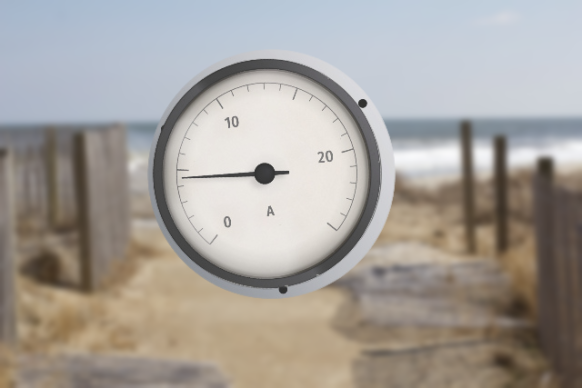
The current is 4.5; A
